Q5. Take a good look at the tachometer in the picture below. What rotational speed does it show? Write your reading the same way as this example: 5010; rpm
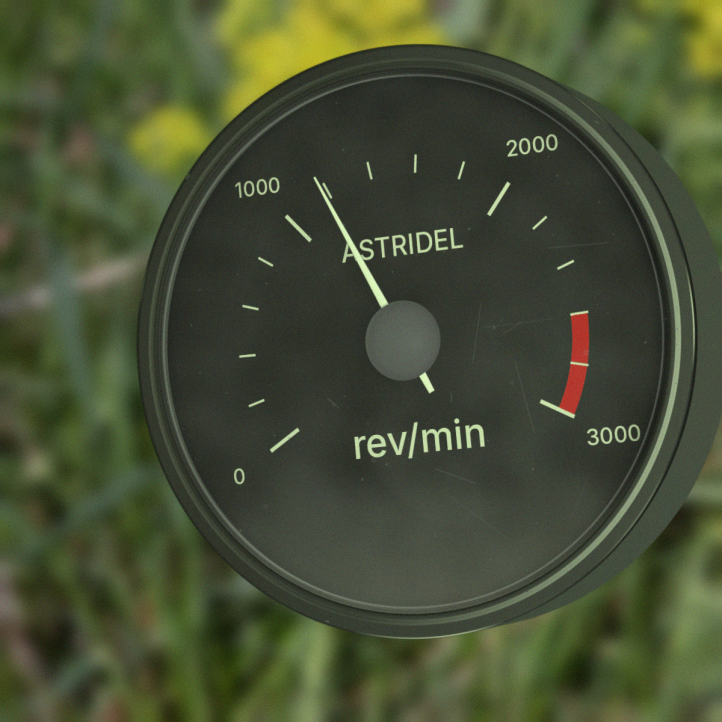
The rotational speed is 1200; rpm
